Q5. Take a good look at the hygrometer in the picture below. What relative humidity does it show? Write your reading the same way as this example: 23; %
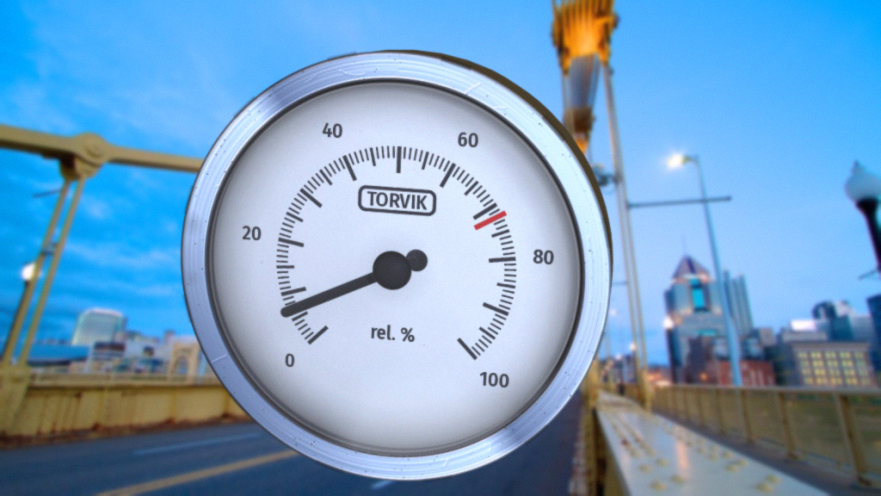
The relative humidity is 7; %
